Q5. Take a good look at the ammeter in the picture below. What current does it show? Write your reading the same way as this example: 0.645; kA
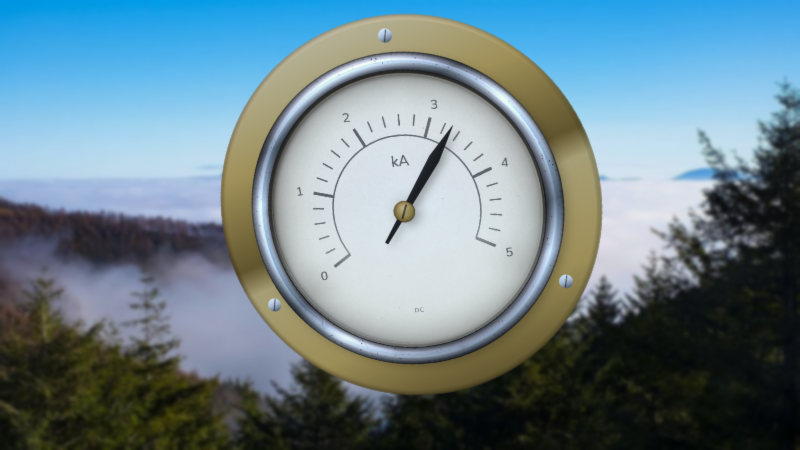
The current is 3.3; kA
